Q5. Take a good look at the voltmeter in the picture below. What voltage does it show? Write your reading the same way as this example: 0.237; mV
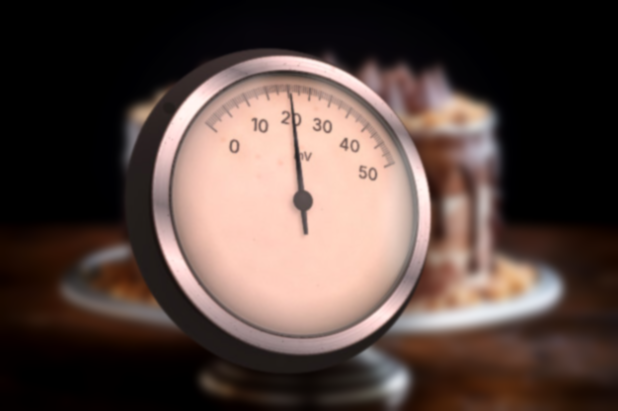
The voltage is 20; mV
